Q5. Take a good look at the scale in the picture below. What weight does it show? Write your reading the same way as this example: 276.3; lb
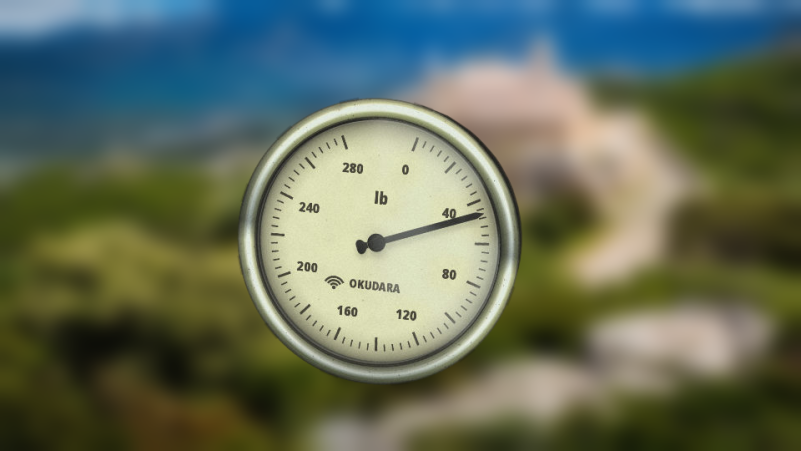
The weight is 46; lb
